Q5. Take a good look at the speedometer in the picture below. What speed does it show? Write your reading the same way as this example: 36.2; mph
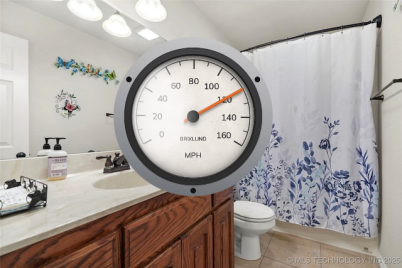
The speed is 120; mph
